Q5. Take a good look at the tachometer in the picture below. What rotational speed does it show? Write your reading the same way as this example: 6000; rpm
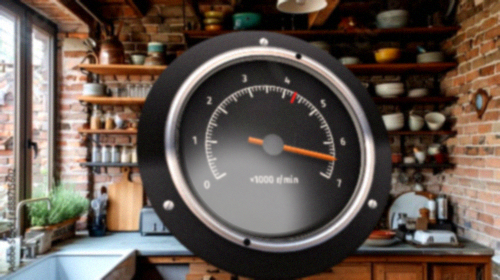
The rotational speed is 6500; rpm
